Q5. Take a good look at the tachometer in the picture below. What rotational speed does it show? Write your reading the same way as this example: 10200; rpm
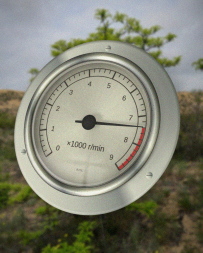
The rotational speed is 7400; rpm
